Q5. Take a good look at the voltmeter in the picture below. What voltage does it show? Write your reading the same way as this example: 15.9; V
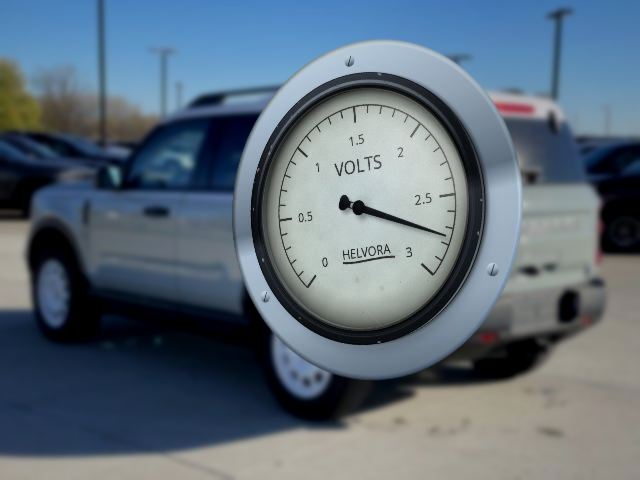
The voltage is 2.75; V
